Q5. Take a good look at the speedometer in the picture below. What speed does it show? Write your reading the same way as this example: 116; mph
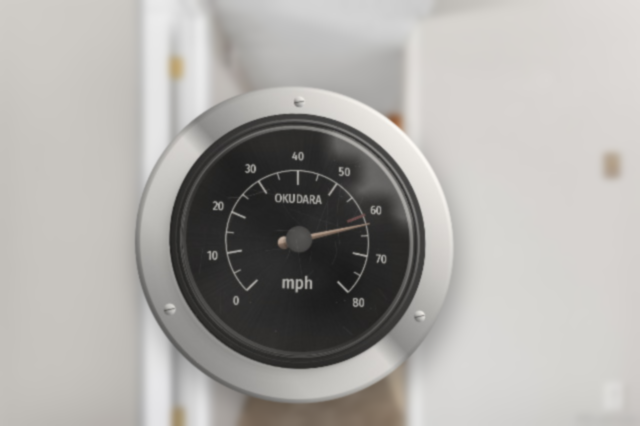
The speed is 62.5; mph
